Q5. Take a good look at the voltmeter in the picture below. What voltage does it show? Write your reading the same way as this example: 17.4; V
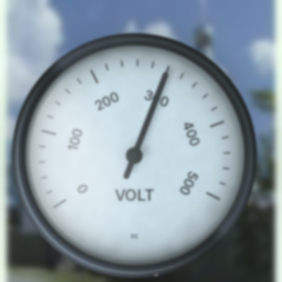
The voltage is 300; V
